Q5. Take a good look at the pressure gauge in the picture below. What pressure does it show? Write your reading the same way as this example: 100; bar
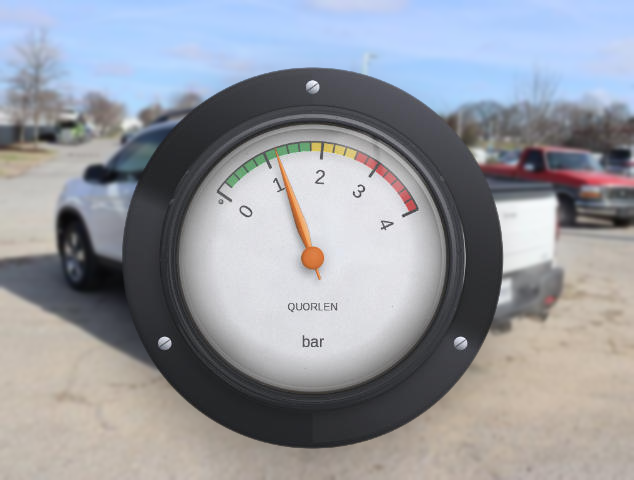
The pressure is 1.2; bar
